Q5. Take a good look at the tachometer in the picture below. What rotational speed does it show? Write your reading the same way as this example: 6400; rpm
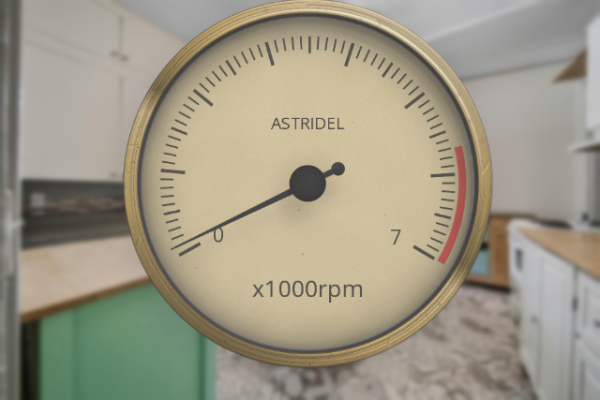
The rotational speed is 100; rpm
